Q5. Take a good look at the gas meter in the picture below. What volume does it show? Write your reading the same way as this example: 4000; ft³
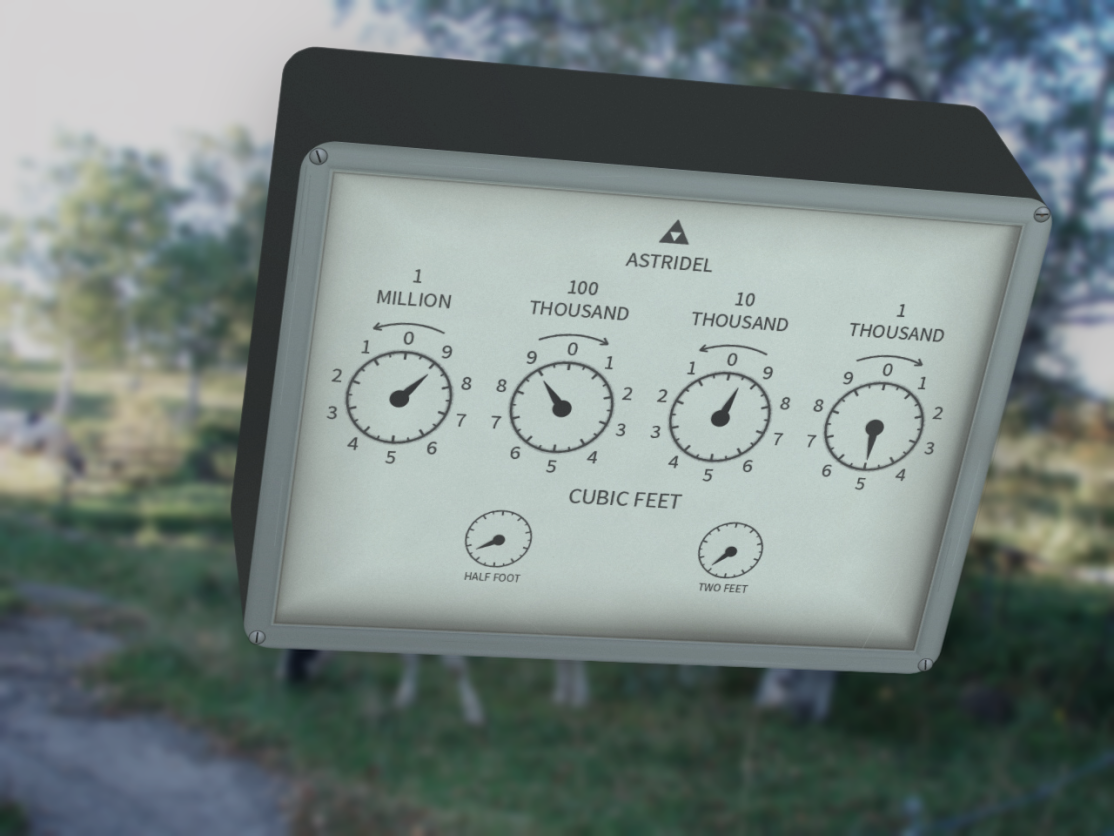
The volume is 889500; ft³
